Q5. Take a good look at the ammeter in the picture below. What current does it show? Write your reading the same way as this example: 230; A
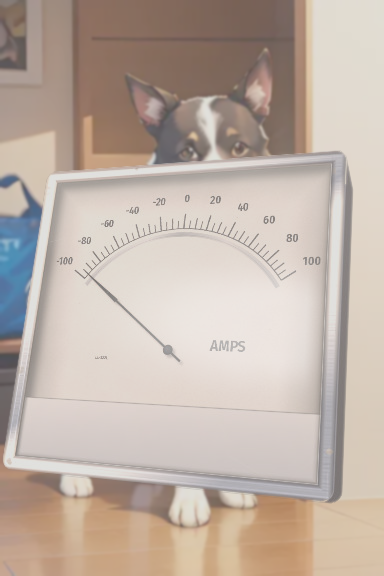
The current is -95; A
